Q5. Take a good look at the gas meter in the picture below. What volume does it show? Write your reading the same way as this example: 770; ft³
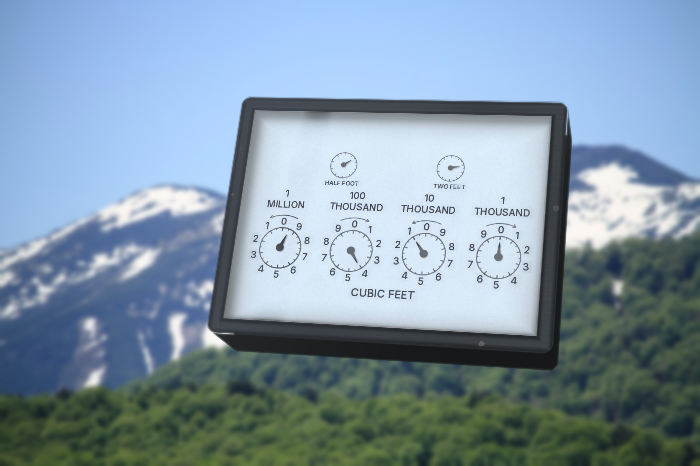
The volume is 941000; ft³
